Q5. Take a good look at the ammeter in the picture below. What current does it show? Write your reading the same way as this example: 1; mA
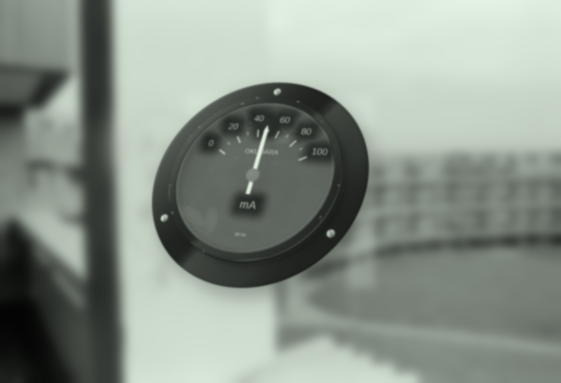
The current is 50; mA
